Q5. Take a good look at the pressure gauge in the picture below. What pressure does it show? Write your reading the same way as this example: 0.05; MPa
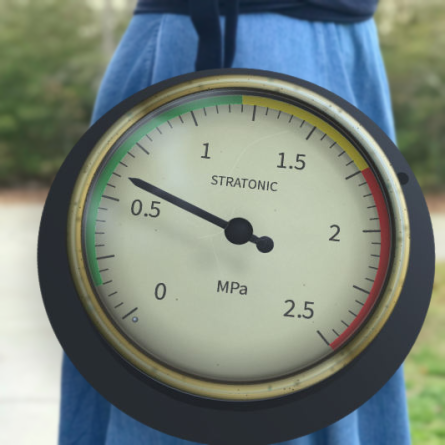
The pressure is 0.6; MPa
